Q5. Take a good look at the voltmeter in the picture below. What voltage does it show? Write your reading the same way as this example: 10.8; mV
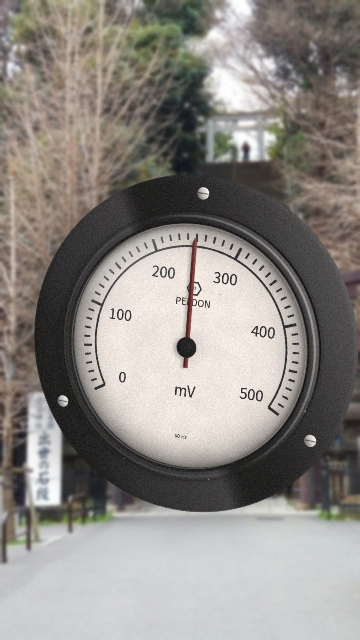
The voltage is 250; mV
